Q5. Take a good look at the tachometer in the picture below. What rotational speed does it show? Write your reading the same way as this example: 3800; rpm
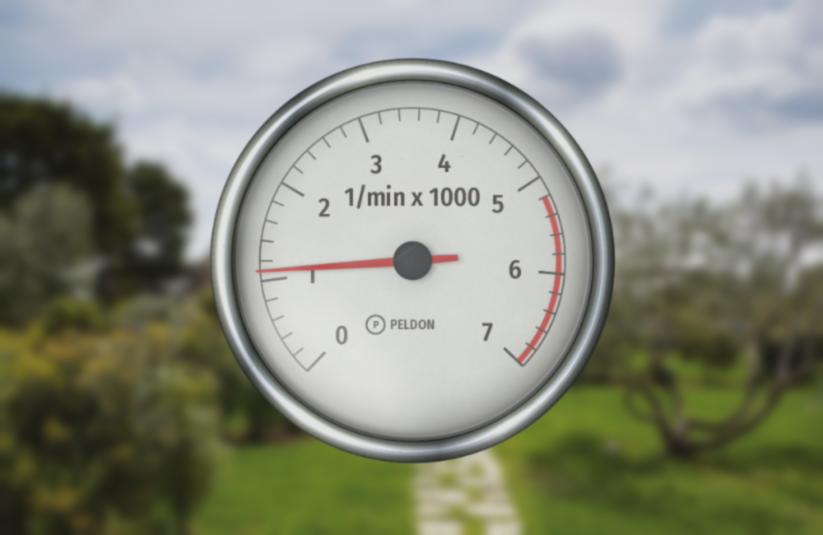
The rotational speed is 1100; rpm
